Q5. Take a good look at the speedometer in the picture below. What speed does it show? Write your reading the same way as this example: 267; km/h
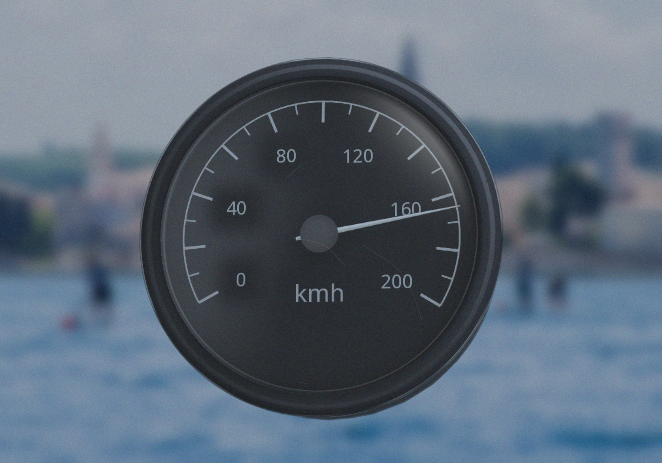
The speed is 165; km/h
